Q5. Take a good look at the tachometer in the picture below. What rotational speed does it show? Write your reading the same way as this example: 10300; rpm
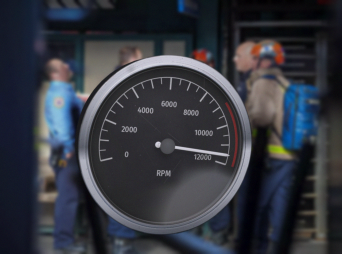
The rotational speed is 11500; rpm
